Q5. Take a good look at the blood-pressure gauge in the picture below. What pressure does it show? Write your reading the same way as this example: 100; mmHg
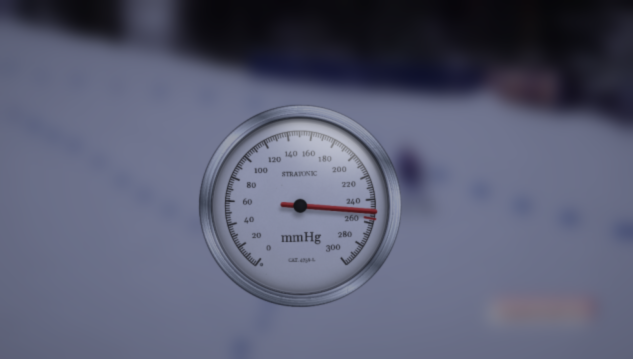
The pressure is 250; mmHg
